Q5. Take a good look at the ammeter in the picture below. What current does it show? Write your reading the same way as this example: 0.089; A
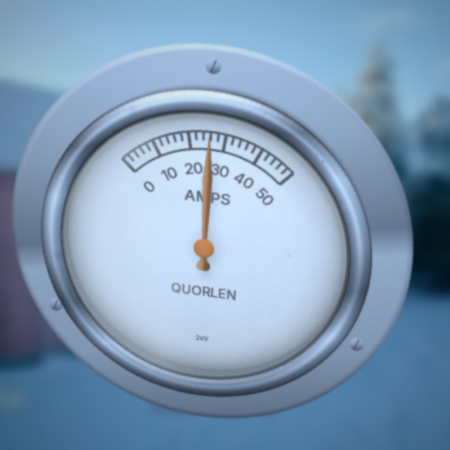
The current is 26; A
